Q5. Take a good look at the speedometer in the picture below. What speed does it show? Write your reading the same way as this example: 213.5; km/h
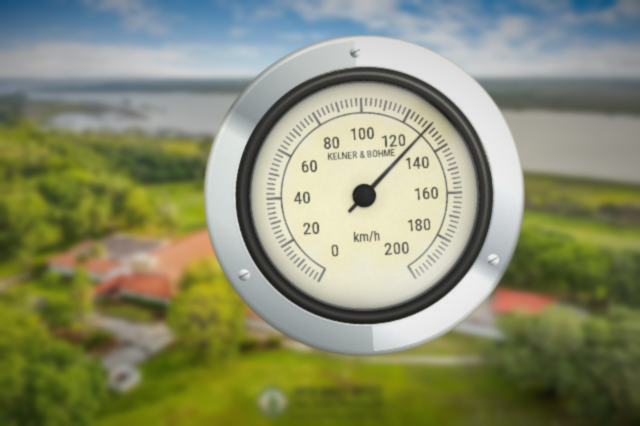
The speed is 130; km/h
